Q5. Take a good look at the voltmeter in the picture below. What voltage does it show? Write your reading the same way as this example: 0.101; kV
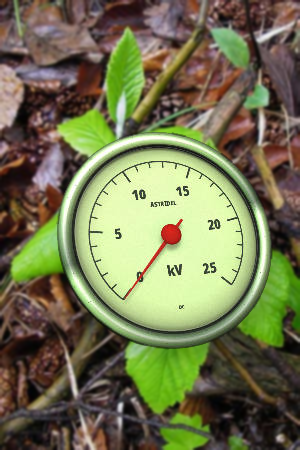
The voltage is 0; kV
